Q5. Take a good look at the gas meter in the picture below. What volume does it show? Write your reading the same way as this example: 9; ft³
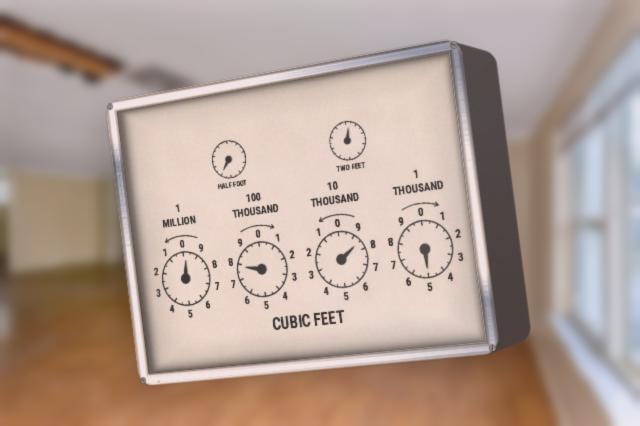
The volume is 978500; ft³
